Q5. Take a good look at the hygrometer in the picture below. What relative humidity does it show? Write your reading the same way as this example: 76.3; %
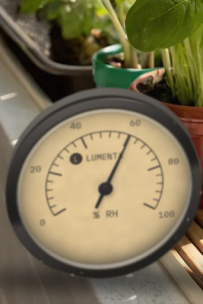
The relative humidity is 60; %
